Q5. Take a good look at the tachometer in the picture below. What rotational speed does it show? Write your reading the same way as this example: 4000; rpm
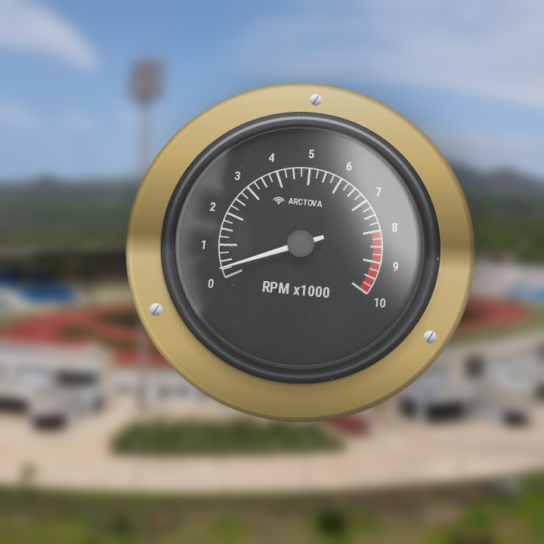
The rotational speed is 250; rpm
